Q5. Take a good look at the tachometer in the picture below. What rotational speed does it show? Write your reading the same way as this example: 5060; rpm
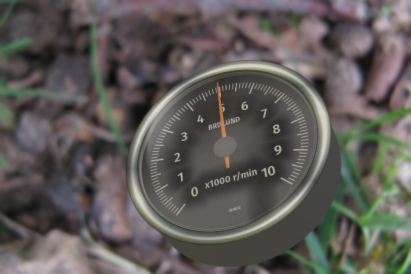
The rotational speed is 5000; rpm
